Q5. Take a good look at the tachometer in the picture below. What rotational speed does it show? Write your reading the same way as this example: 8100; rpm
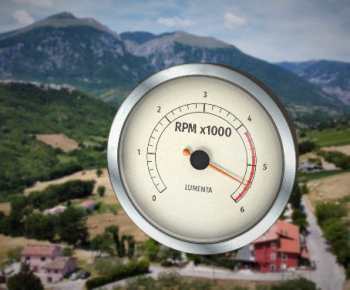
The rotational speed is 5500; rpm
